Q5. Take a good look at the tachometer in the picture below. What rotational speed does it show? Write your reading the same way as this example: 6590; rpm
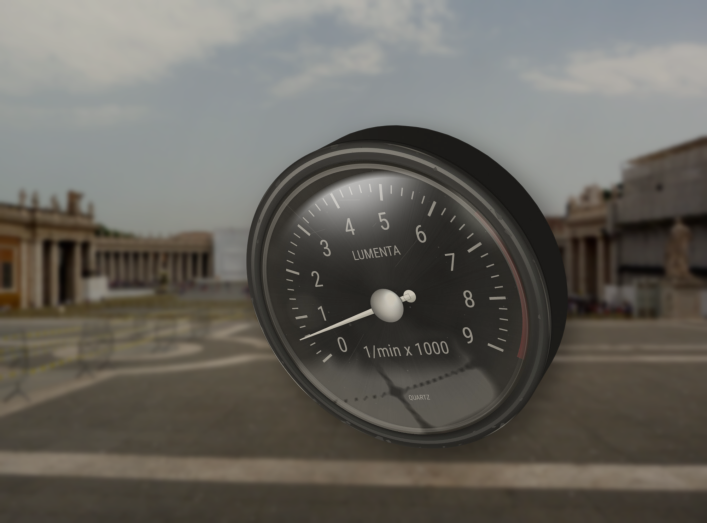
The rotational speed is 600; rpm
